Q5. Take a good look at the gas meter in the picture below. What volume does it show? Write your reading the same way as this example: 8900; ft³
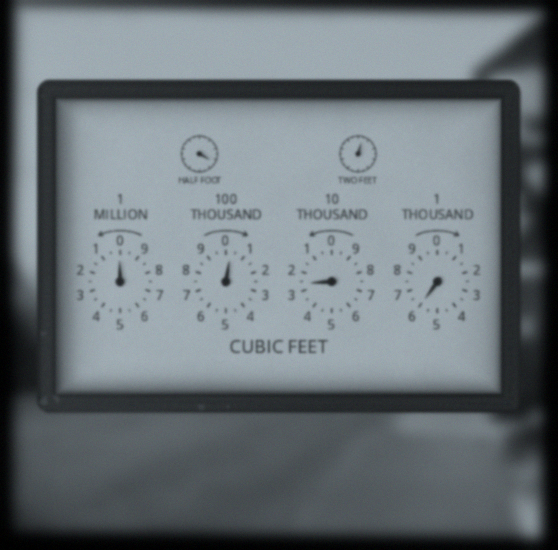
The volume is 2600; ft³
